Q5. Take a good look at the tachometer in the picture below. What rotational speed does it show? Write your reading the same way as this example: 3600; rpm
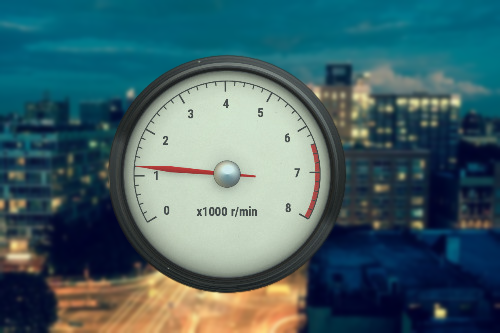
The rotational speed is 1200; rpm
